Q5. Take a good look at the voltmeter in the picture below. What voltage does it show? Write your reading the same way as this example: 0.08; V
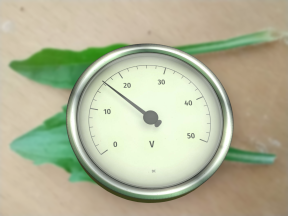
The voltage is 16; V
